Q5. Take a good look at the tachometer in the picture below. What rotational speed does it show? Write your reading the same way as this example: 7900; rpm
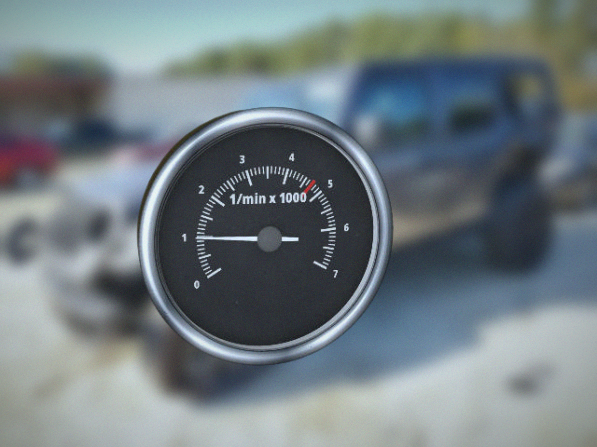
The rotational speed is 1000; rpm
